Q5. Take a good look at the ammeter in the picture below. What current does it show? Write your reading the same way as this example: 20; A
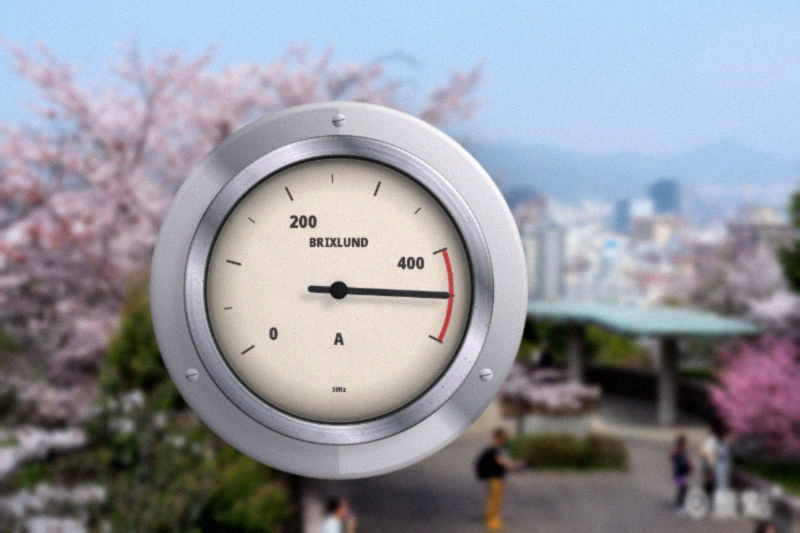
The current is 450; A
